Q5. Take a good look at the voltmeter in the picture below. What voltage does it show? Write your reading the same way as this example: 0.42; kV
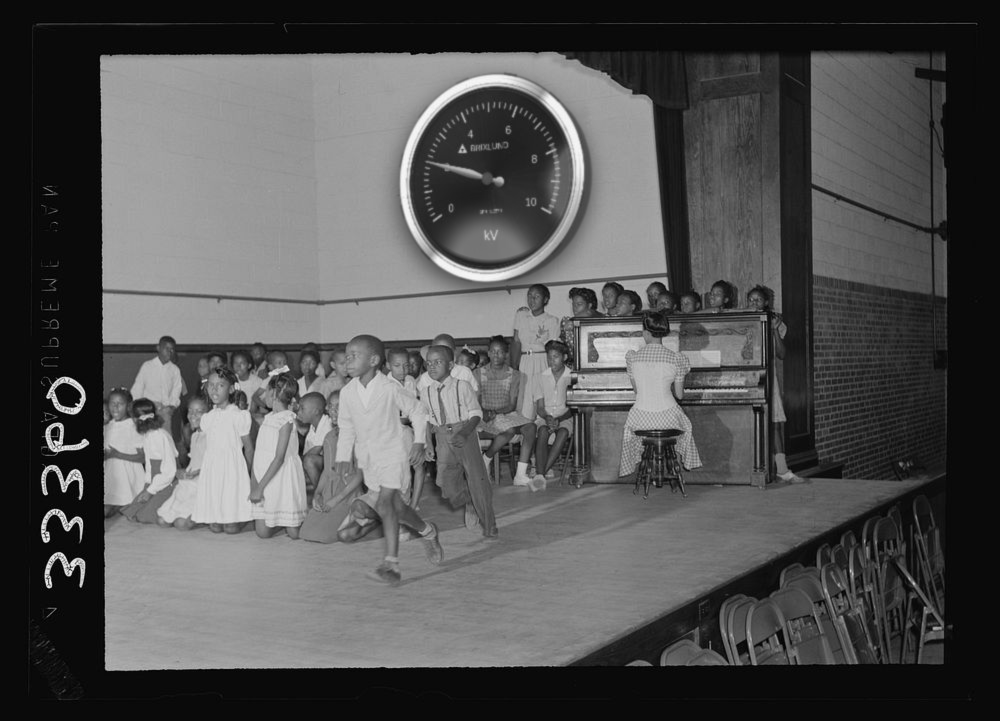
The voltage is 2; kV
